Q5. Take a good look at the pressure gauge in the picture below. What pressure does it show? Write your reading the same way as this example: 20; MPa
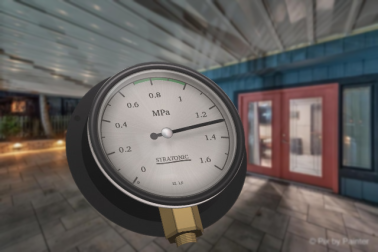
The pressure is 1.3; MPa
